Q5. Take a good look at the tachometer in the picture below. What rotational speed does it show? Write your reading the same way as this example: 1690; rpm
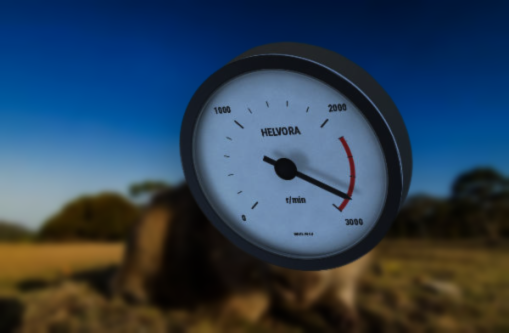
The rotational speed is 2800; rpm
